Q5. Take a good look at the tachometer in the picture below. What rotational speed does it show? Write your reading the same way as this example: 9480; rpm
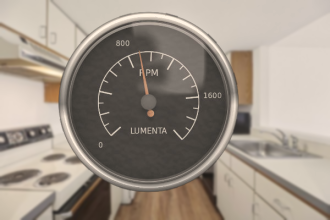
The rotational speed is 900; rpm
